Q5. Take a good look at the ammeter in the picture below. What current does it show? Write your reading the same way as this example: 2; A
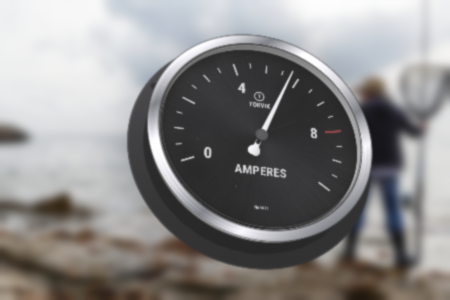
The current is 5.75; A
